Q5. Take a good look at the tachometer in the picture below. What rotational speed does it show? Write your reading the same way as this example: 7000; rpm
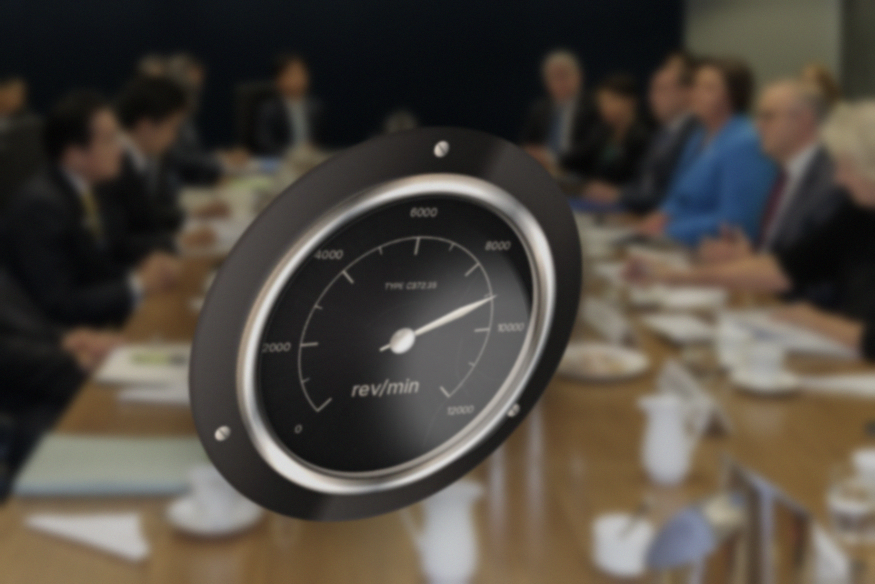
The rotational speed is 9000; rpm
